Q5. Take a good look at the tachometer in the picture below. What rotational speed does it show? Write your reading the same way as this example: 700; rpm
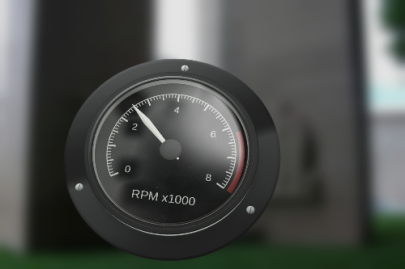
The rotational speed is 2500; rpm
